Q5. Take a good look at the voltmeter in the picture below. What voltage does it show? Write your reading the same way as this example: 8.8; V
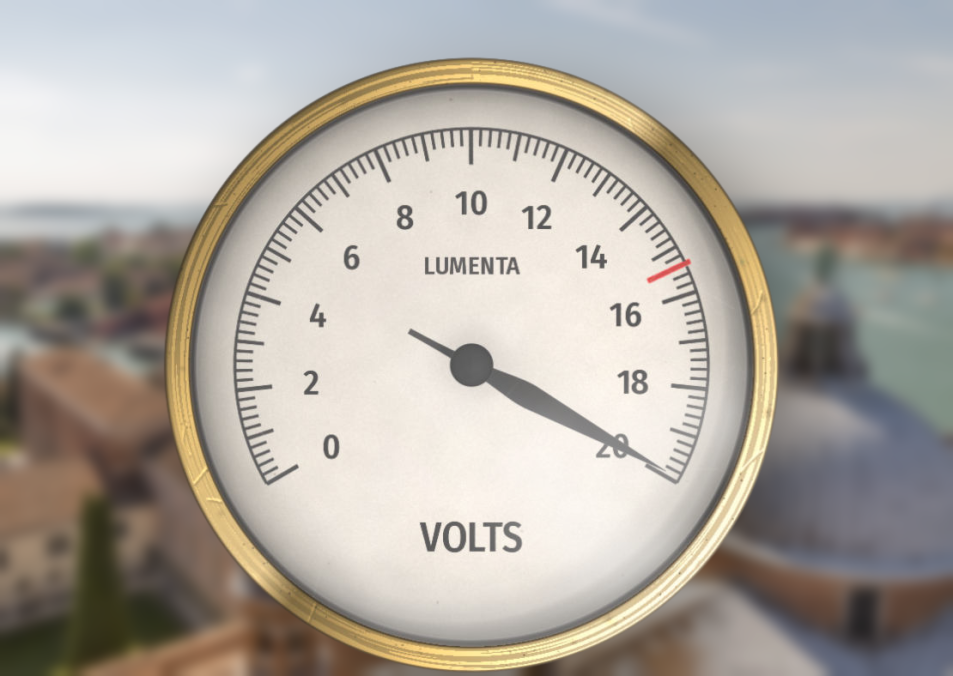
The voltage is 19.9; V
